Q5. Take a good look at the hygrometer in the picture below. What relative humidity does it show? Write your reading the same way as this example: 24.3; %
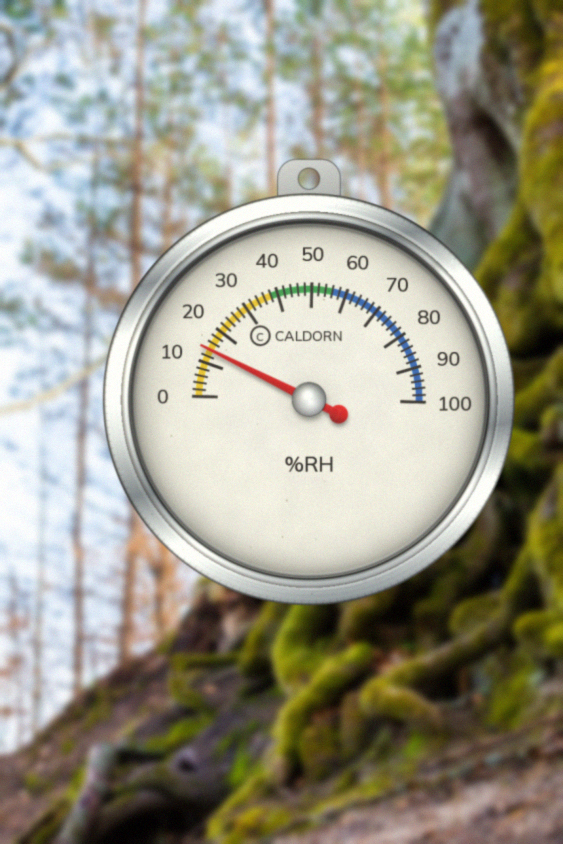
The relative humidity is 14; %
